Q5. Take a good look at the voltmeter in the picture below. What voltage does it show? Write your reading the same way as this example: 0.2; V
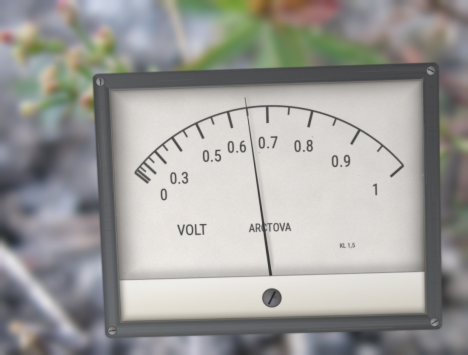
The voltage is 0.65; V
